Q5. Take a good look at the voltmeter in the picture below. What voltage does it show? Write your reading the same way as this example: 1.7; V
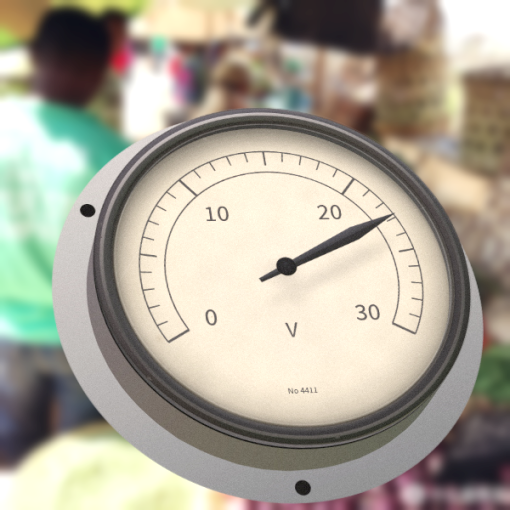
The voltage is 23; V
